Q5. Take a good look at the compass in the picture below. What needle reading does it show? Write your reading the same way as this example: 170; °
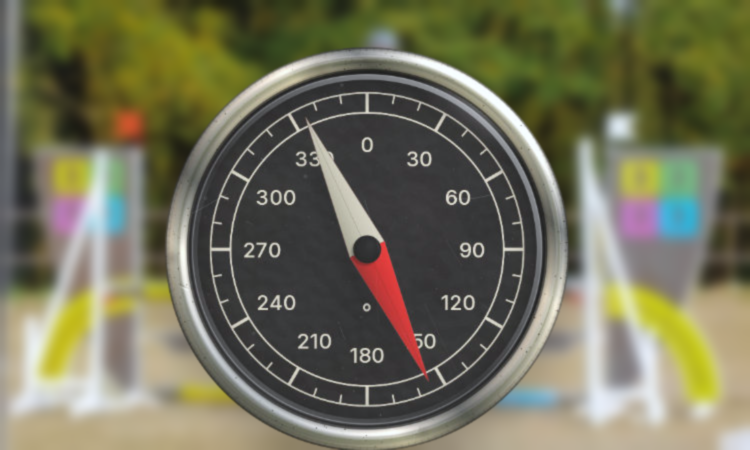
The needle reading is 155; °
